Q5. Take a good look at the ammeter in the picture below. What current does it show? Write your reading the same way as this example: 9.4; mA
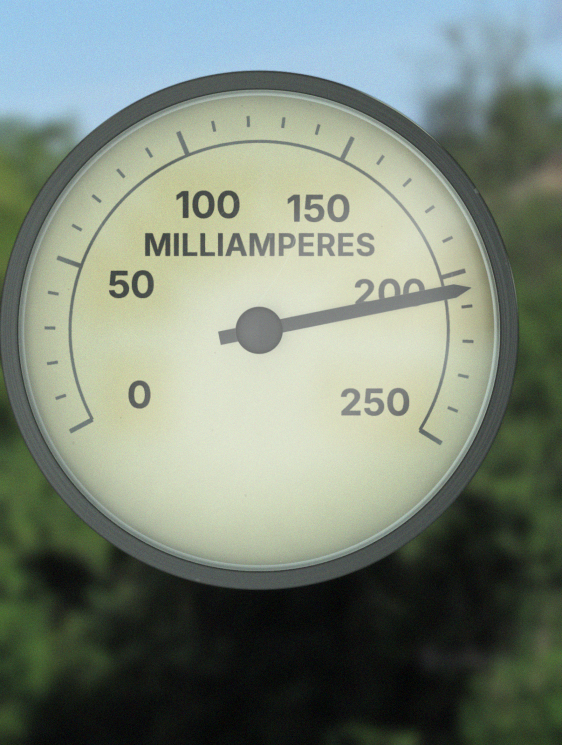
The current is 205; mA
